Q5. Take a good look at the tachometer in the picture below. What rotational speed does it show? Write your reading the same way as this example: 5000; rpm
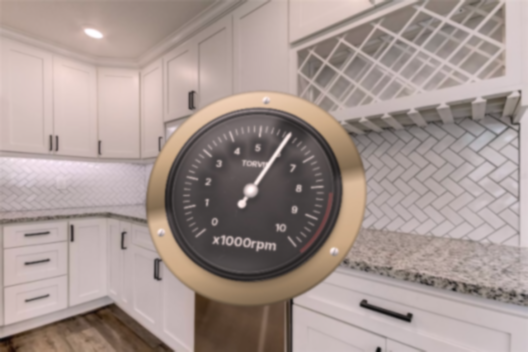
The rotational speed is 6000; rpm
